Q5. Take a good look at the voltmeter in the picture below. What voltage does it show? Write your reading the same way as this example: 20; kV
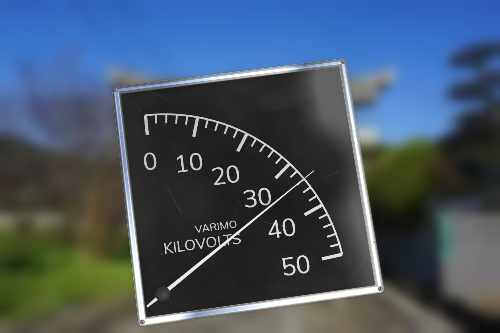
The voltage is 34; kV
